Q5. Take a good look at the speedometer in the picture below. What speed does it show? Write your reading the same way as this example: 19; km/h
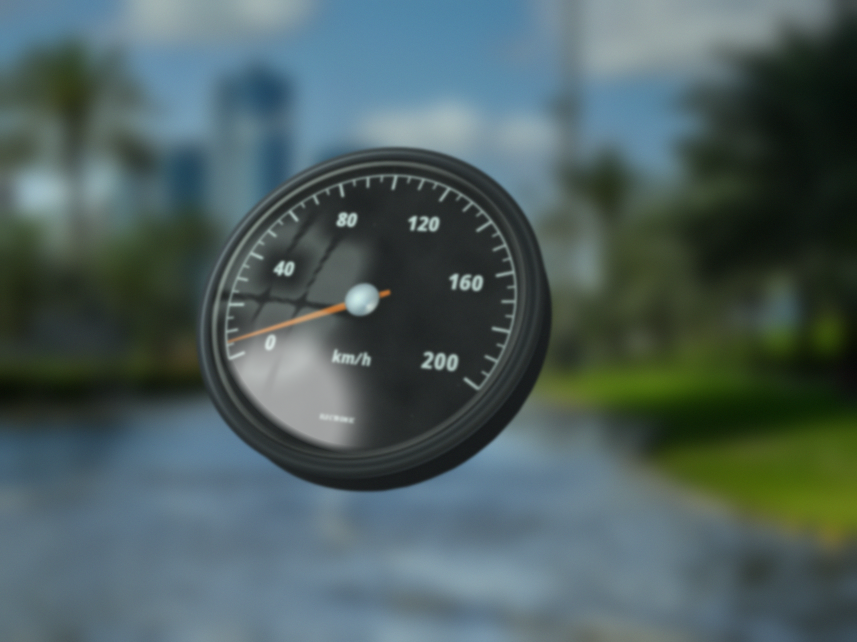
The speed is 5; km/h
